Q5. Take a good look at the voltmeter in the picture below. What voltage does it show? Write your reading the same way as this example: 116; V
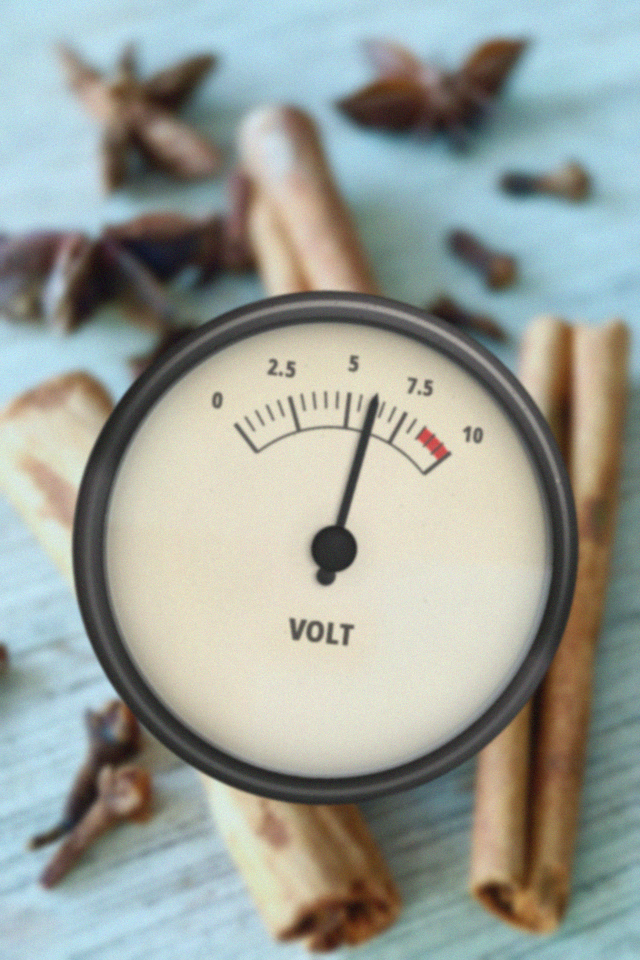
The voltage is 6; V
